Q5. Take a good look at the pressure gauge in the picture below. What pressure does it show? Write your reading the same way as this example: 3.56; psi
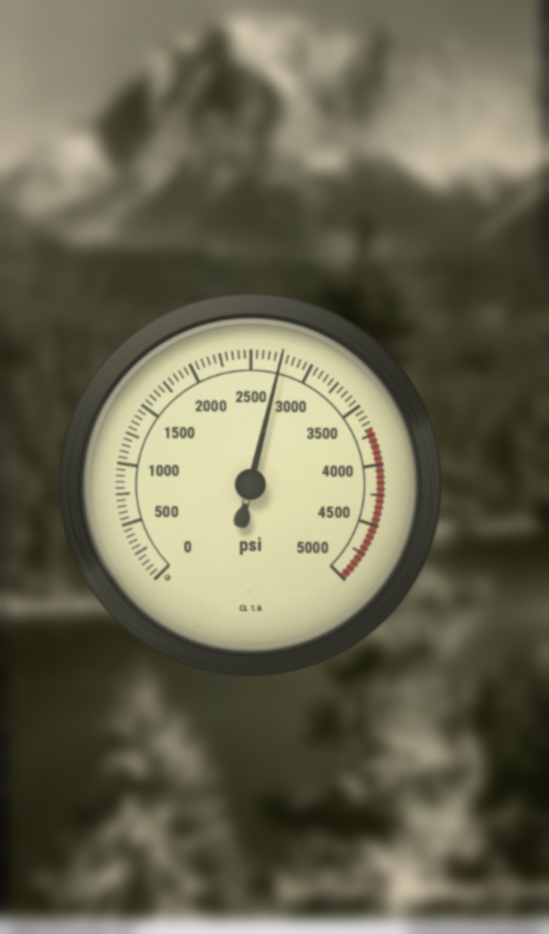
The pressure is 2750; psi
